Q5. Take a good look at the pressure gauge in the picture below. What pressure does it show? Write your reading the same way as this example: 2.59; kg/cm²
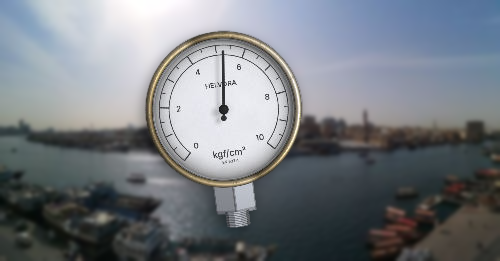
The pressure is 5.25; kg/cm²
